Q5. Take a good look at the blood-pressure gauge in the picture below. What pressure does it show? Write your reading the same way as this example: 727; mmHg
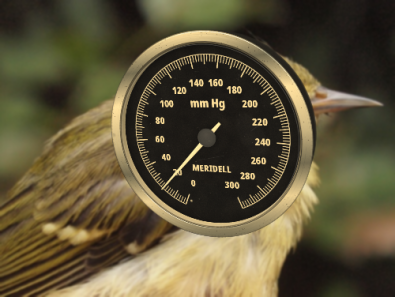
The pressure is 20; mmHg
